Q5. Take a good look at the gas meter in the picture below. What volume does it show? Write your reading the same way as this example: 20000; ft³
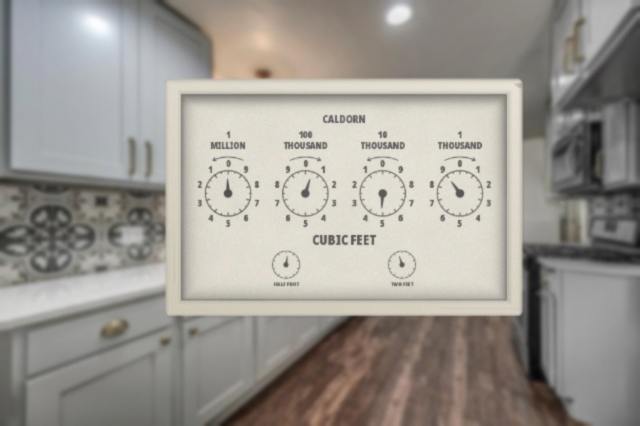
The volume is 4900; ft³
